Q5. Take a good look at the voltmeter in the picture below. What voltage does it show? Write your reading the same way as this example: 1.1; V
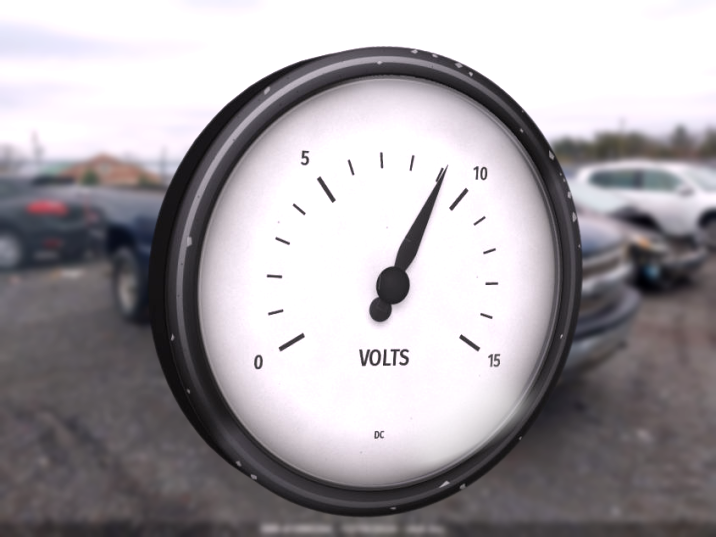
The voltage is 9; V
